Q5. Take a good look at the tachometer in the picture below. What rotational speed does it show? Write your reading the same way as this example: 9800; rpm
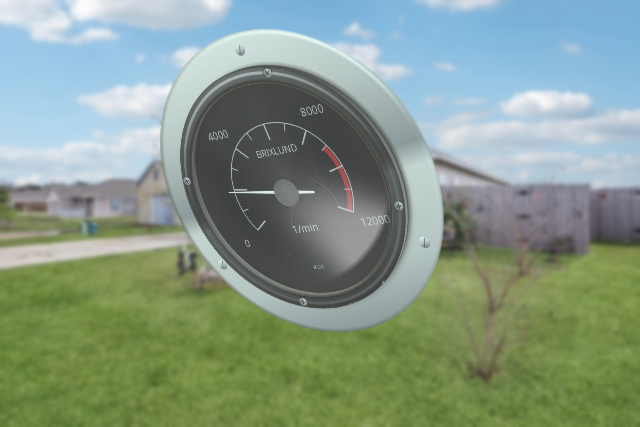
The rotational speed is 2000; rpm
